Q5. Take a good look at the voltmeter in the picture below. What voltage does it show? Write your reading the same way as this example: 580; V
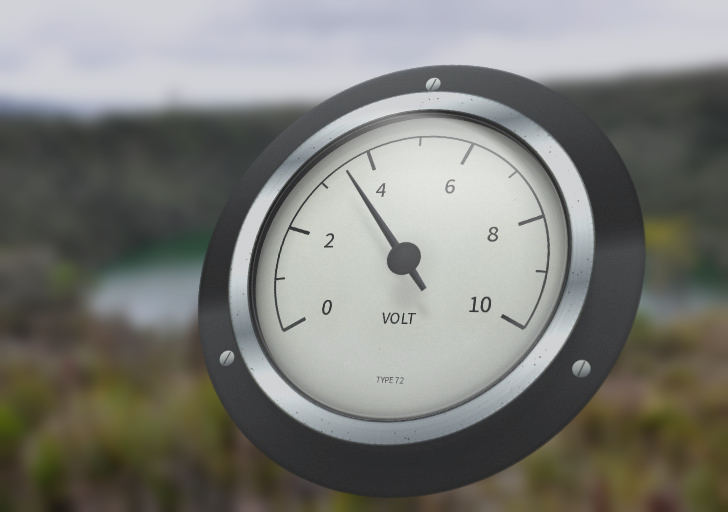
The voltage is 3.5; V
